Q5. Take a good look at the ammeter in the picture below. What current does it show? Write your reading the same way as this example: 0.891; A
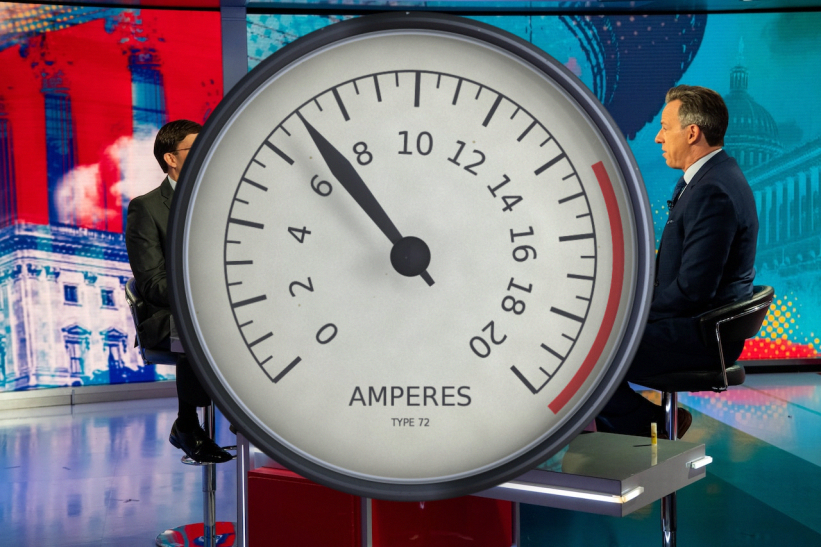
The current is 7; A
